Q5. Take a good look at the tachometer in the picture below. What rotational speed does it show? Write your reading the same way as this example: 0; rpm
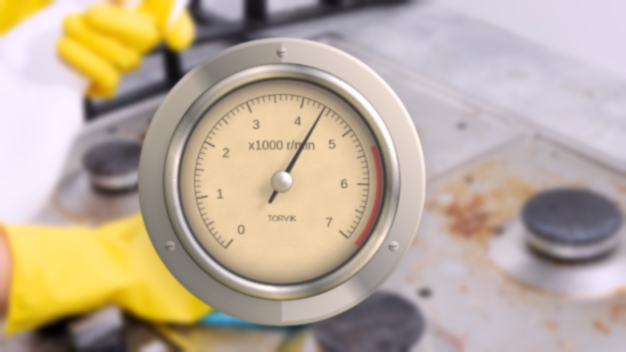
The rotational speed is 4400; rpm
